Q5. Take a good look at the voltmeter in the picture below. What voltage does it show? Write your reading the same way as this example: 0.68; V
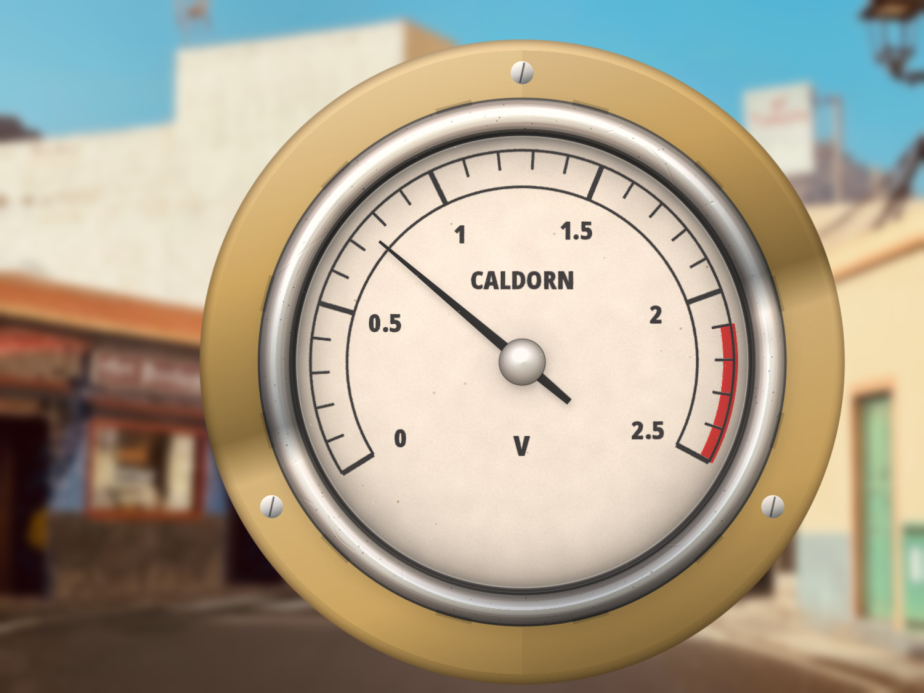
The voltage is 0.75; V
